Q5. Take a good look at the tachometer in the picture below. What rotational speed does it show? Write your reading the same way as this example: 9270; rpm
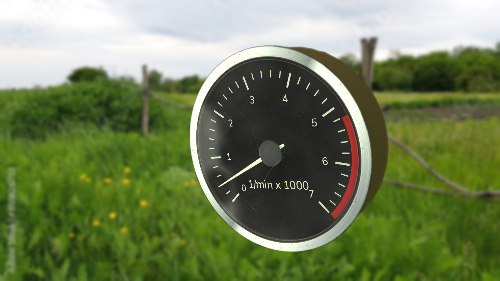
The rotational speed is 400; rpm
